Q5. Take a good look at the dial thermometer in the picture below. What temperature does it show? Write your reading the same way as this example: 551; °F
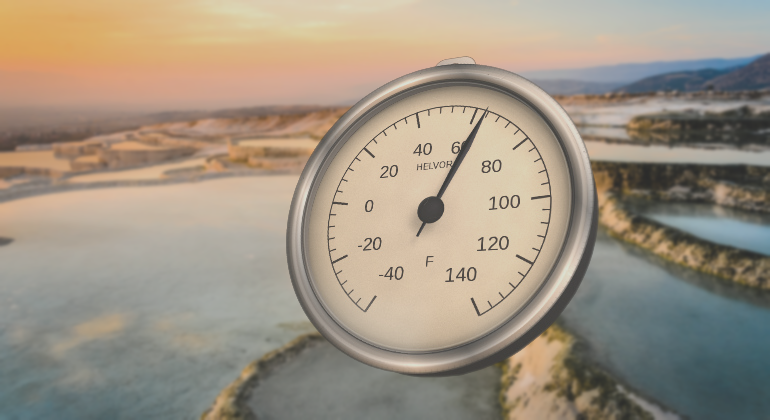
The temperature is 64; °F
